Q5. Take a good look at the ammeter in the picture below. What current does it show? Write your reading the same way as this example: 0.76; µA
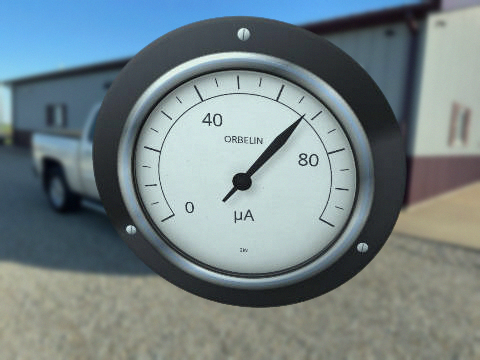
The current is 67.5; µA
